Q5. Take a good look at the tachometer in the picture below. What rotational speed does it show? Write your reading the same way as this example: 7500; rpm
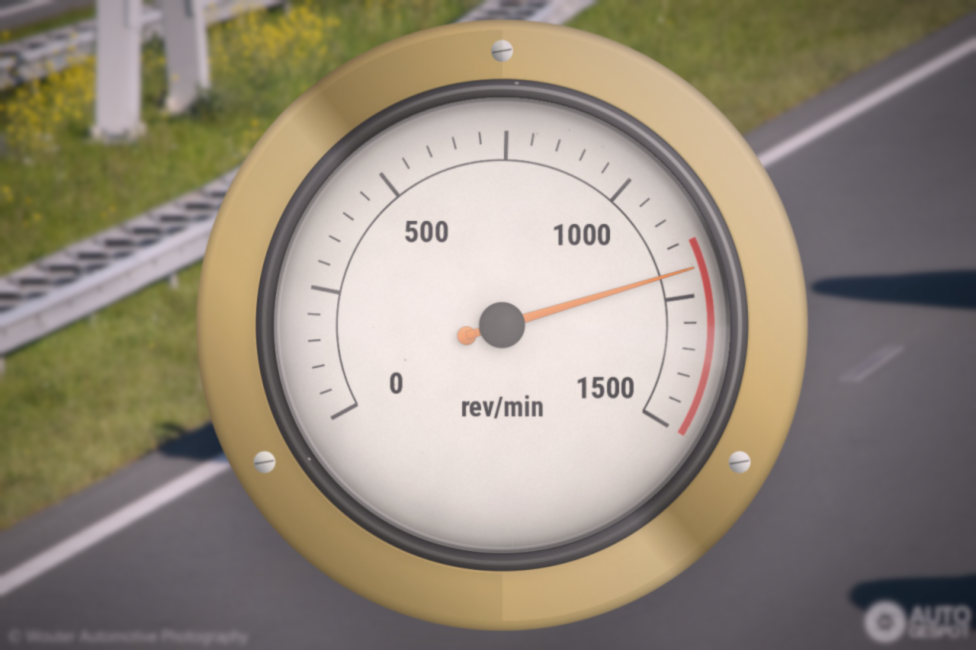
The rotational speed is 1200; rpm
